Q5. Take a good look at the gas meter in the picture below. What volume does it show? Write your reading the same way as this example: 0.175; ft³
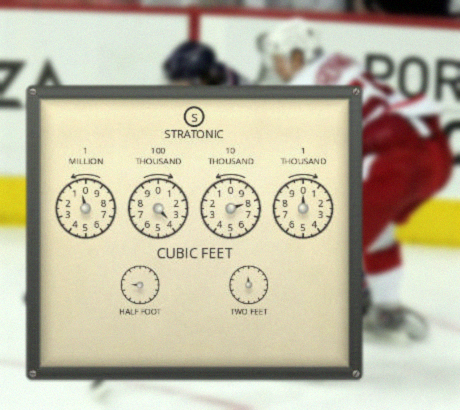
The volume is 38000; ft³
